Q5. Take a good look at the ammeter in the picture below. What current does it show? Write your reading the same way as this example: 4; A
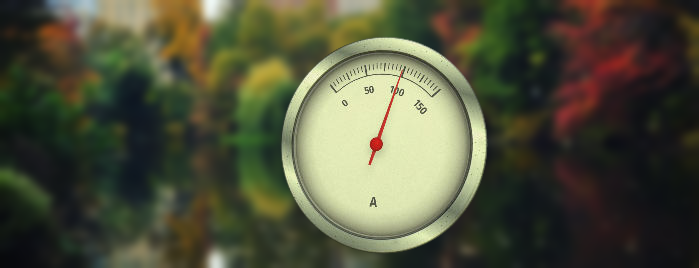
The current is 100; A
